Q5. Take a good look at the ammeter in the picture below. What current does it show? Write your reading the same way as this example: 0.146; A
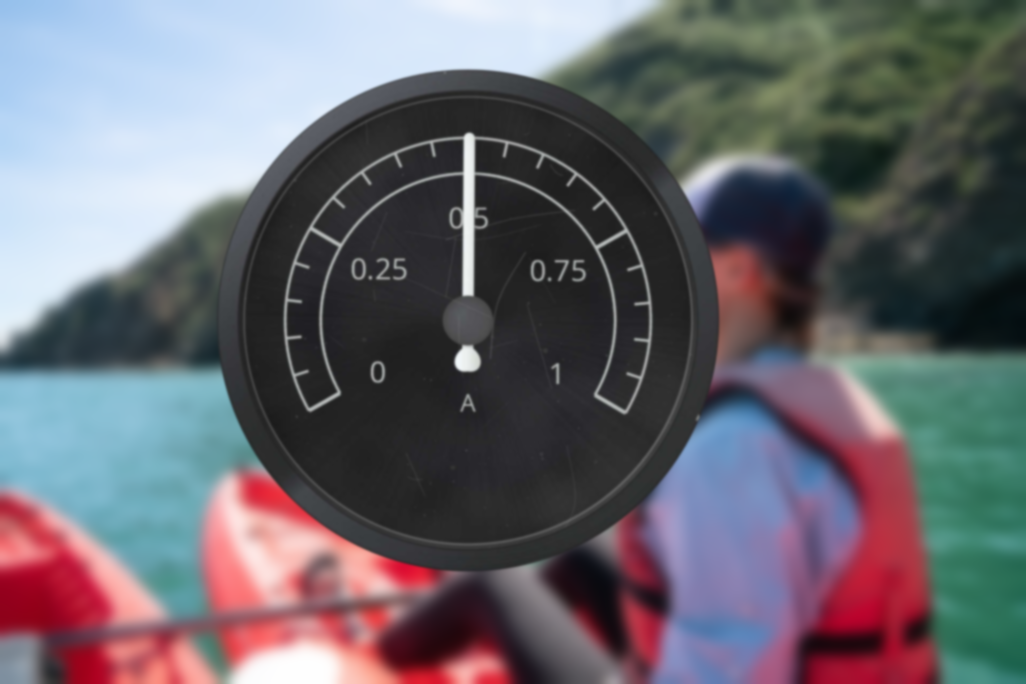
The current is 0.5; A
